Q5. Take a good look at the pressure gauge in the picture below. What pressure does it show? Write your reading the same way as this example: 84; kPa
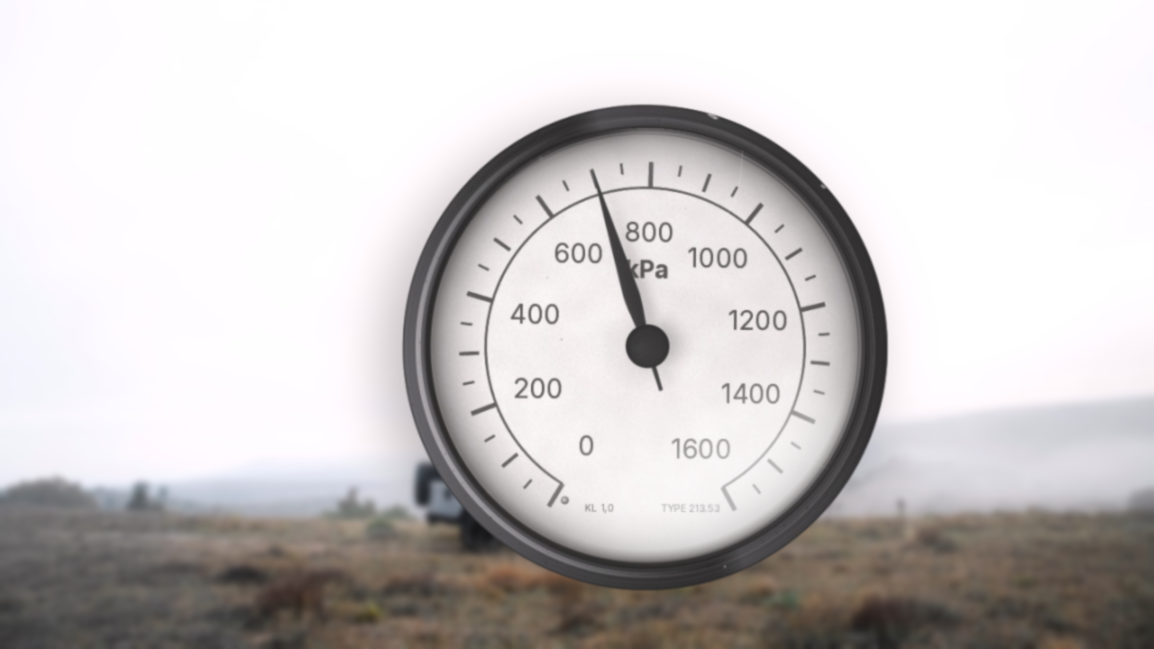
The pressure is 700; kPa
